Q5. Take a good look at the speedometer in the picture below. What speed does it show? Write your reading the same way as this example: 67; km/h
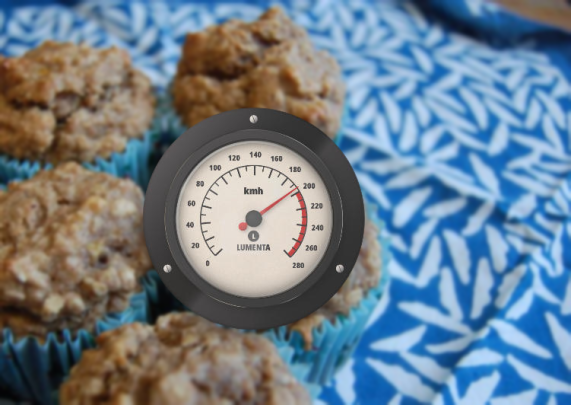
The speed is 195; km/h
